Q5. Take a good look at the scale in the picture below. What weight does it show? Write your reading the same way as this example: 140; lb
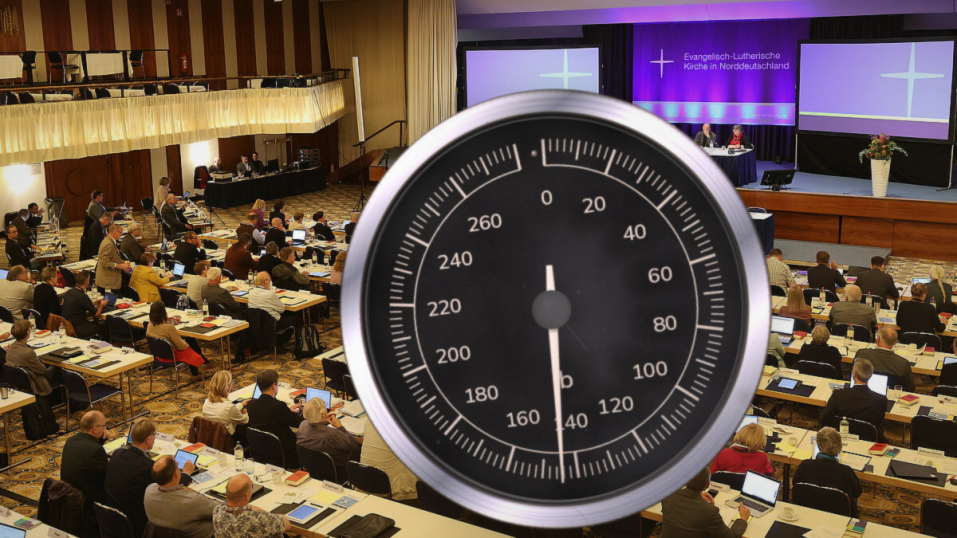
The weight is 144; lb
